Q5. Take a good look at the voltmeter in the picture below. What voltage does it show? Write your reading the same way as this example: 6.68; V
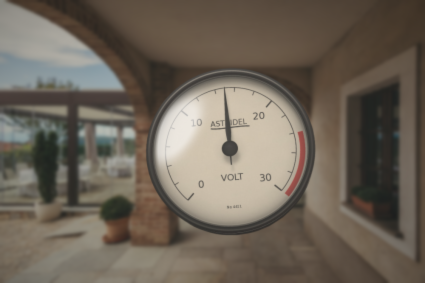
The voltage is 15; V
